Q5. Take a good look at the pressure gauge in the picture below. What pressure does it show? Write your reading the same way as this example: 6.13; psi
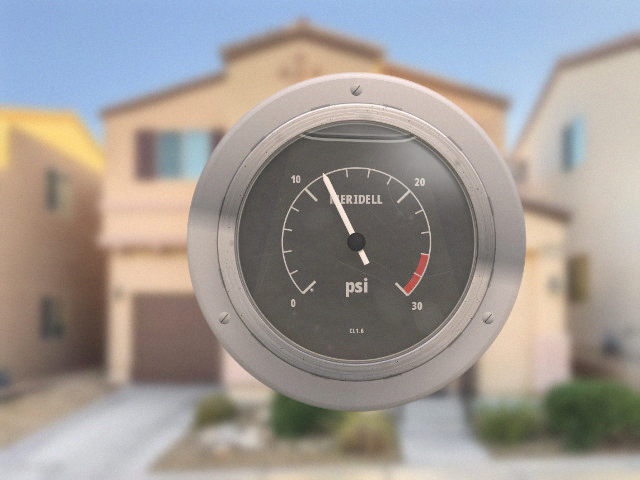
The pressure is 12; psi
